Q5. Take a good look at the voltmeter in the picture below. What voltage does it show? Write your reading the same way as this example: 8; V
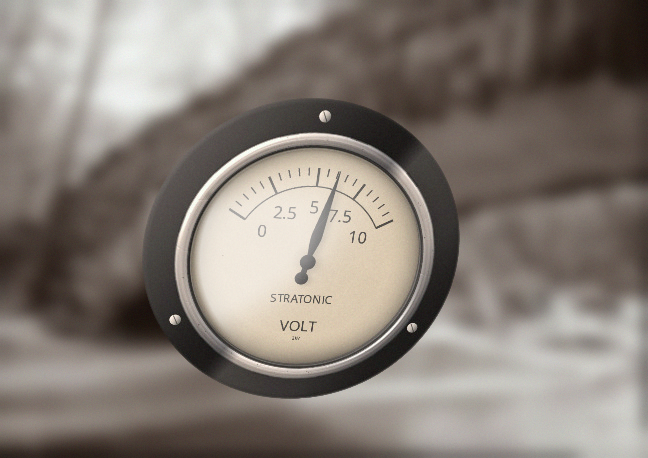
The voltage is 6; V
